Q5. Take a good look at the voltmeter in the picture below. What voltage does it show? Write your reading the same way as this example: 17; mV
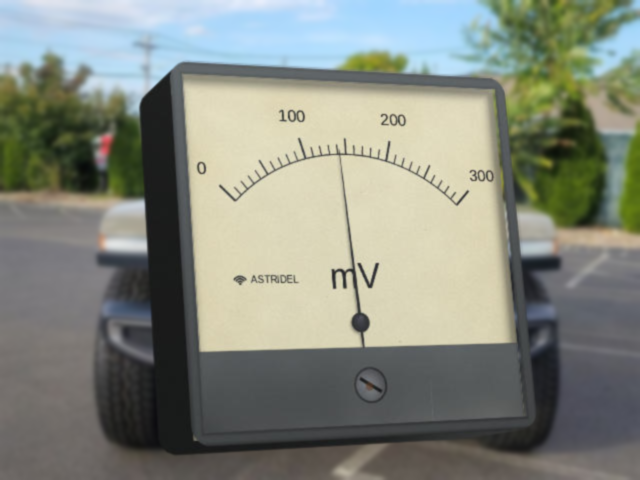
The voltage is 140; mV
